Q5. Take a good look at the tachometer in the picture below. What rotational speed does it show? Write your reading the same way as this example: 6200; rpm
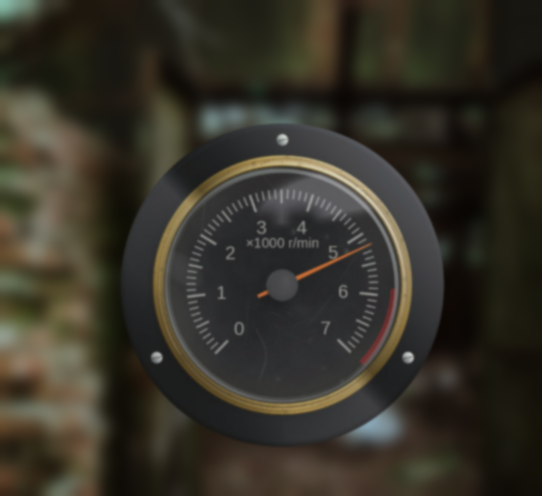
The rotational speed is 5200; rpm
